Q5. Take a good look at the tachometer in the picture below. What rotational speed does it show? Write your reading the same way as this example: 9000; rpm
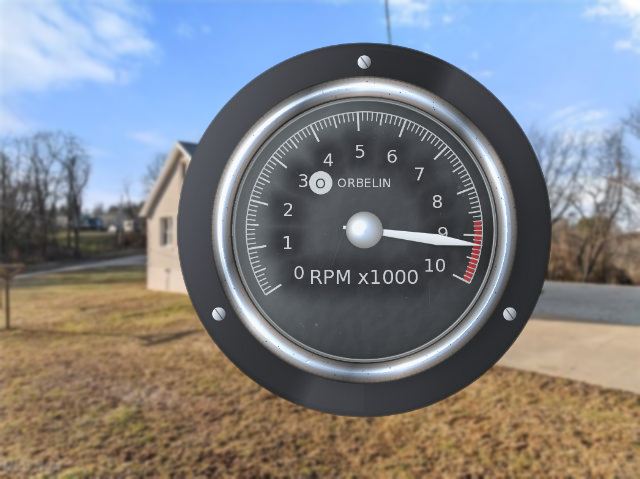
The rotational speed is 9200; rpm
